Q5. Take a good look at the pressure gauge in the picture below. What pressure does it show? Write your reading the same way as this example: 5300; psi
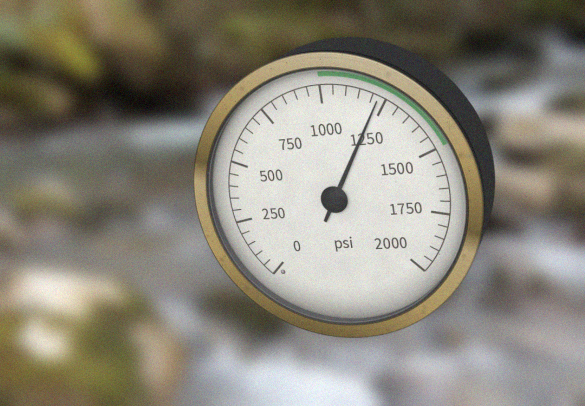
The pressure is 1225; psi
